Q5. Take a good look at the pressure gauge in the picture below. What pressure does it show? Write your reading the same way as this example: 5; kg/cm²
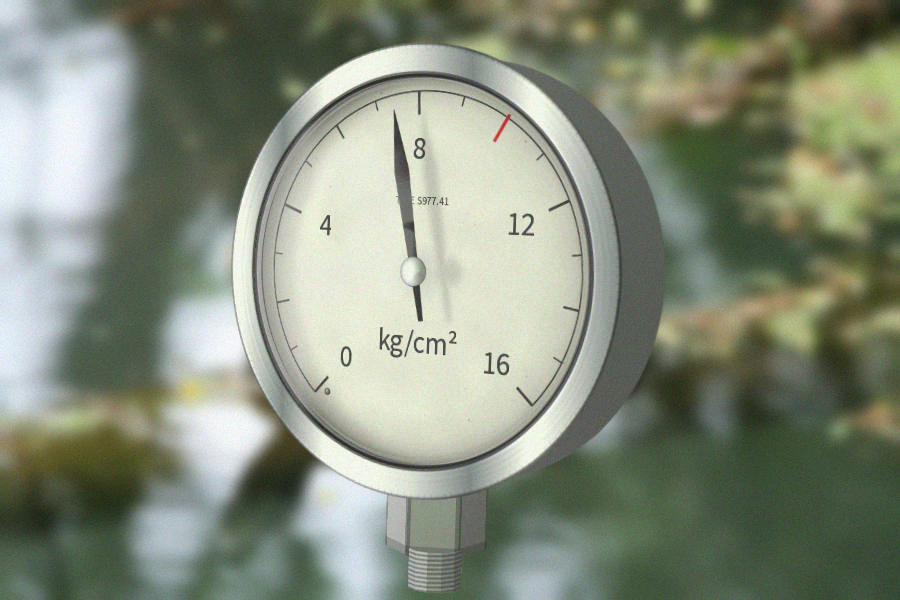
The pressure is 7.5; kg/cm²
